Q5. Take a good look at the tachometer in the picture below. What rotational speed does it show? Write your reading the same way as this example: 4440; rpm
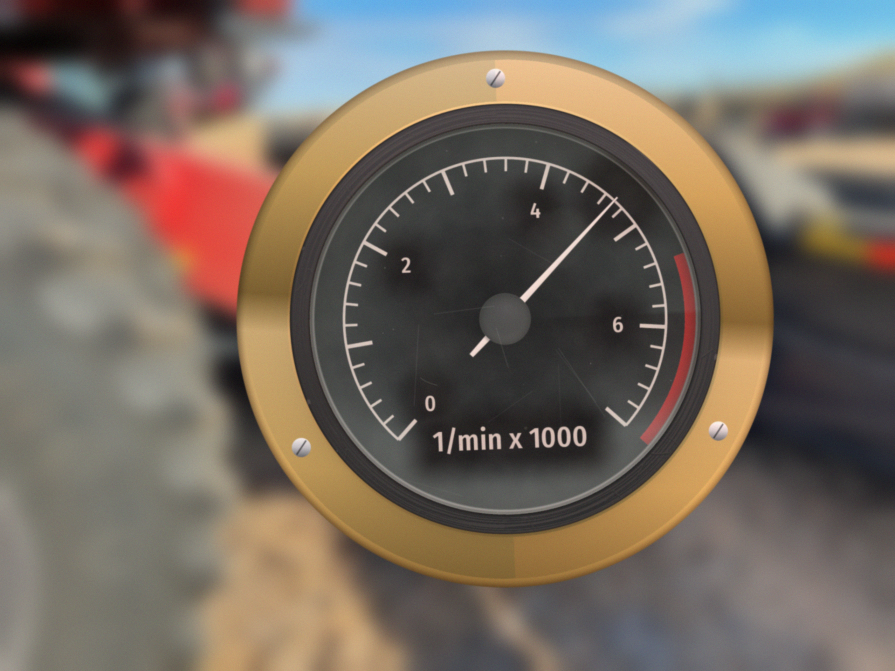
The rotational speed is 4700; rpm
